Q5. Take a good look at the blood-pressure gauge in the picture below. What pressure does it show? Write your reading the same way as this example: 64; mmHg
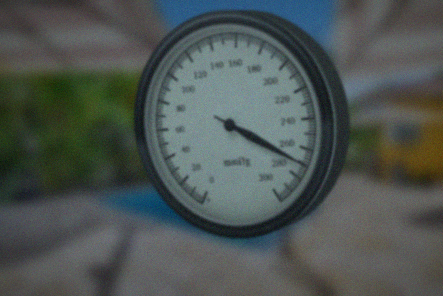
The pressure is 270; mmHg
